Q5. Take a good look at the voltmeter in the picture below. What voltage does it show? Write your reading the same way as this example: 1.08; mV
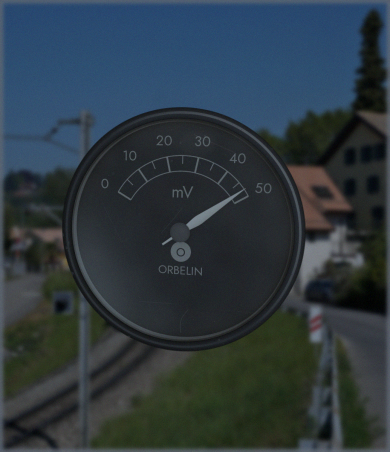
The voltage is 47.5; mV
